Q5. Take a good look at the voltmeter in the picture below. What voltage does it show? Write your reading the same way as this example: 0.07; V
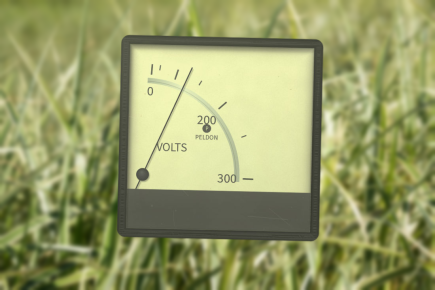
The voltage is 125; V
